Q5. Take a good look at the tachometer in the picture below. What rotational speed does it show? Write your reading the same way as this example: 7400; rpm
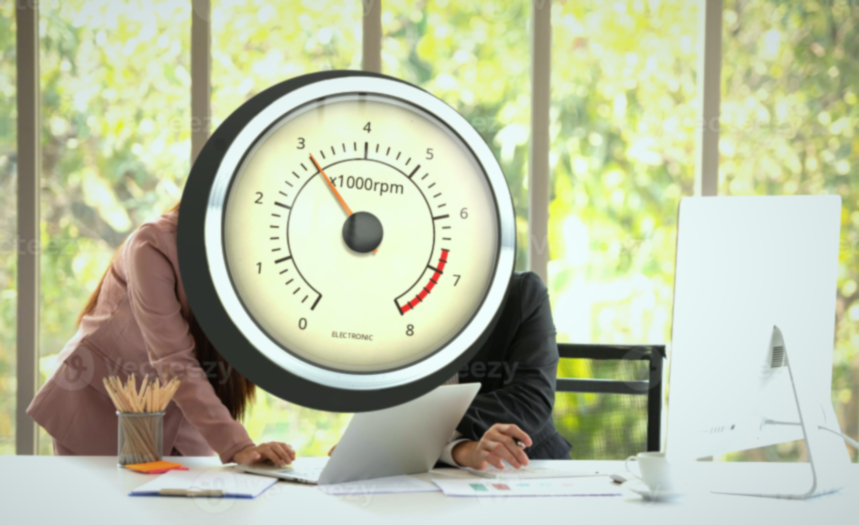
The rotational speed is 3000; rpm
